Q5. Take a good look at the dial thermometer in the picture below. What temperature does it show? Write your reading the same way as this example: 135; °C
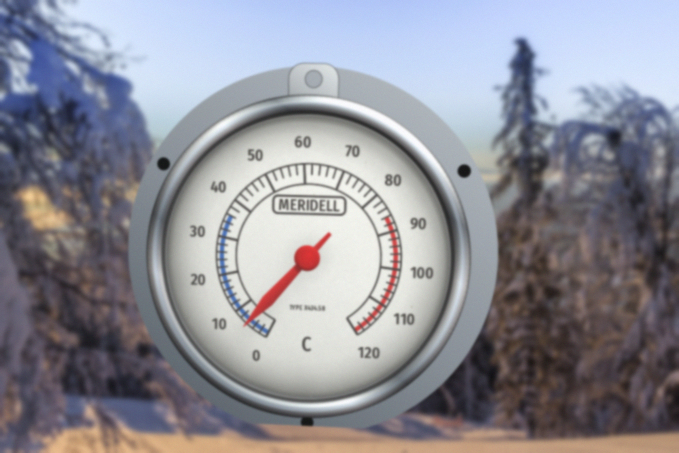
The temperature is 6; °C
